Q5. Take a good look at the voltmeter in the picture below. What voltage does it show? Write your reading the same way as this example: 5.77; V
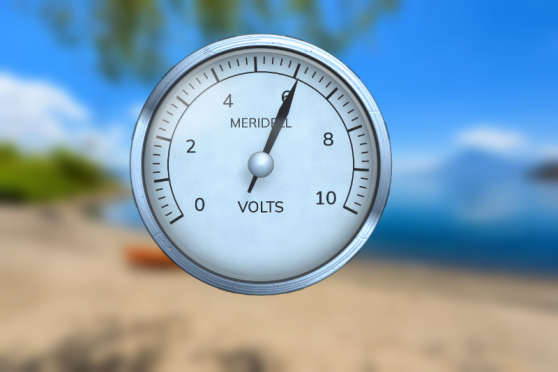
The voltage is 6.1; V
